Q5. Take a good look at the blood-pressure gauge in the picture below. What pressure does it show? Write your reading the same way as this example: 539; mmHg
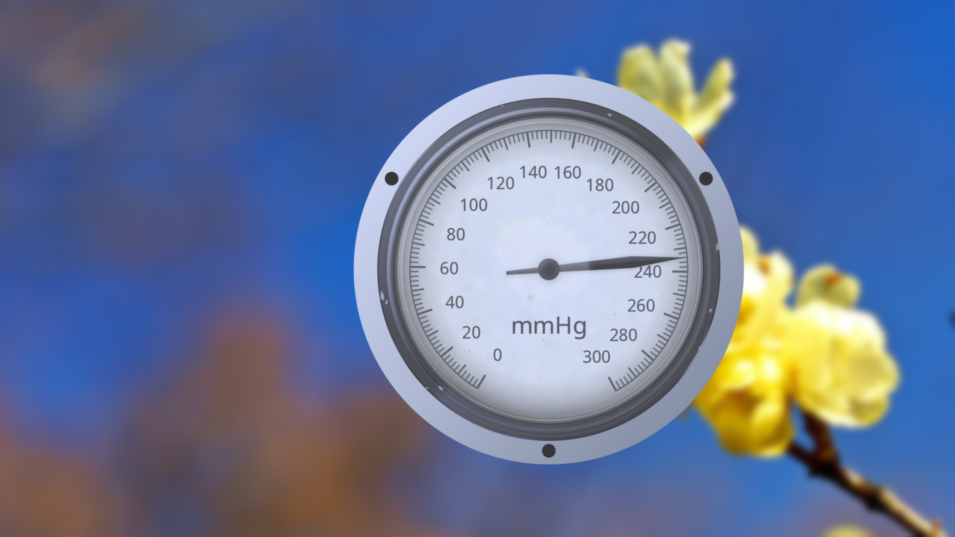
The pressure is 234; mmHg
